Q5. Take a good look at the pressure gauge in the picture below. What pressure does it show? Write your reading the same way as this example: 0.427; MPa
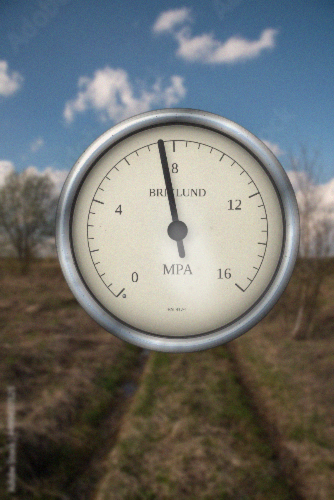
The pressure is 7.5; MPa
